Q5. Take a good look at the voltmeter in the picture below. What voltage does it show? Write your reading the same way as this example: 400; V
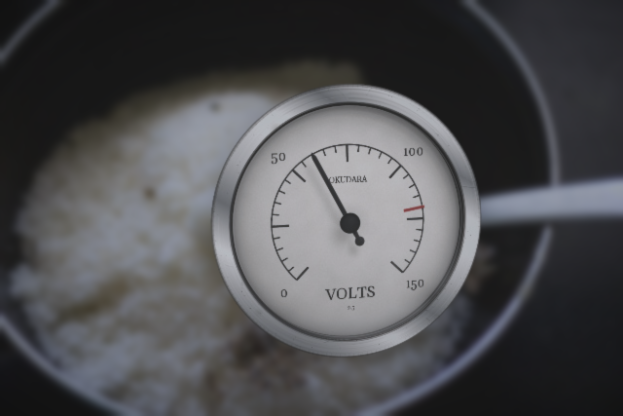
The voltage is 60; V
